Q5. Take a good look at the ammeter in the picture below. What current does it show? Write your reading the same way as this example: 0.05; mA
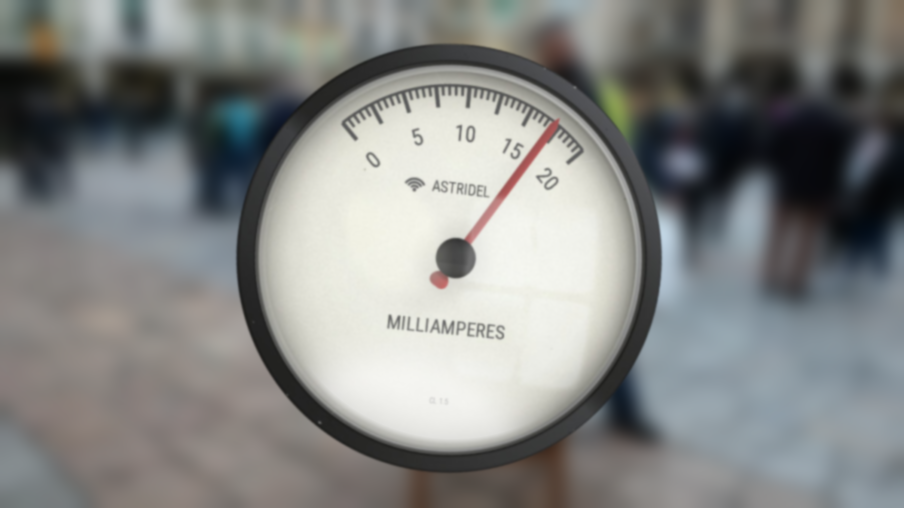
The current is 17; mA
